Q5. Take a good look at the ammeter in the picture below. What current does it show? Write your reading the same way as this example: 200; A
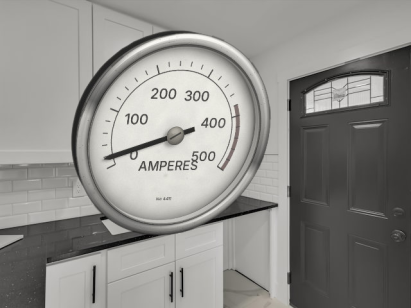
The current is 20; A
